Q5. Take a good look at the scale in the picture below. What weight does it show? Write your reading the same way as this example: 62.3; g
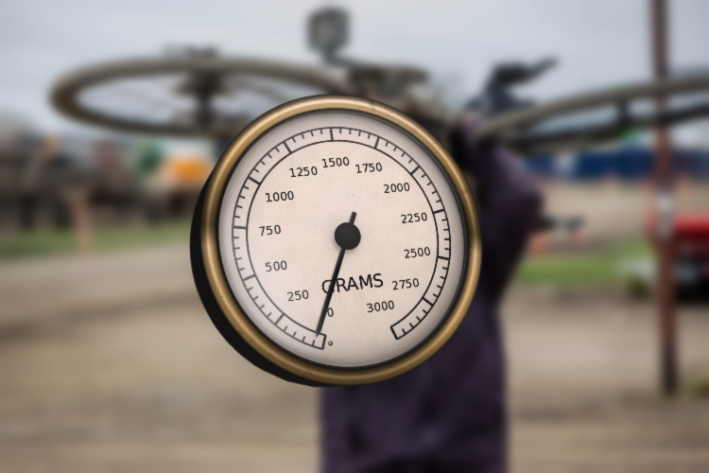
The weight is 50; g
